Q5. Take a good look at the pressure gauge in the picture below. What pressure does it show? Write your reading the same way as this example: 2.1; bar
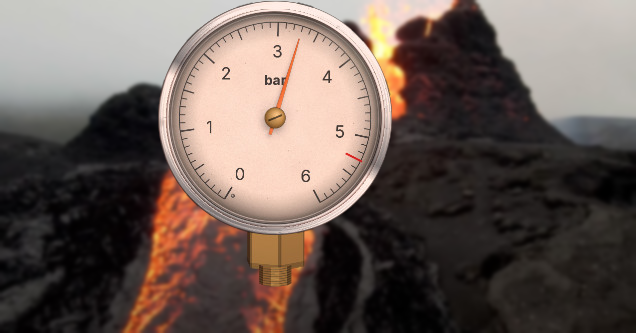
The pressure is 3.3; bar
